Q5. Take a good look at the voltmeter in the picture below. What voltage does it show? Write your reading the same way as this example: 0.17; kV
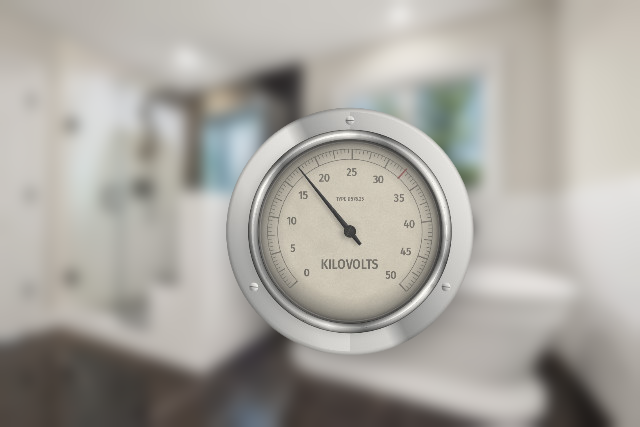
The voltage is 17.5; kV
